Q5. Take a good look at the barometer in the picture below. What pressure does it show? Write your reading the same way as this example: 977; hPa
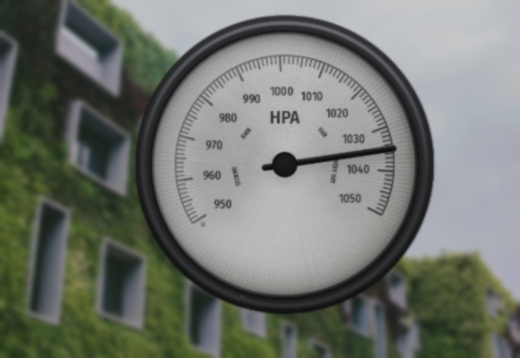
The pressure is 1035; hPa
